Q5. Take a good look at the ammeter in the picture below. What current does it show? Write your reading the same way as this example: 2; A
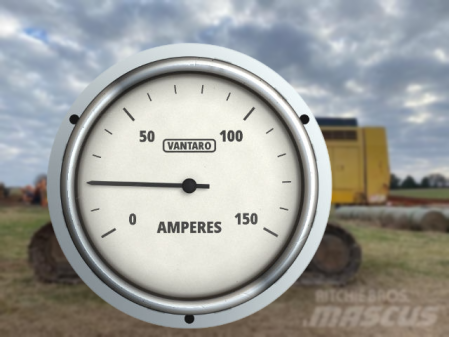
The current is 20; A
